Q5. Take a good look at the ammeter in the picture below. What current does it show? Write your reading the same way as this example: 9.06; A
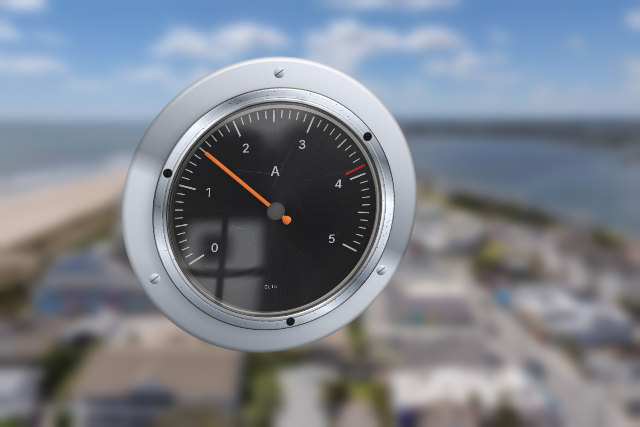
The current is 1.5; A
